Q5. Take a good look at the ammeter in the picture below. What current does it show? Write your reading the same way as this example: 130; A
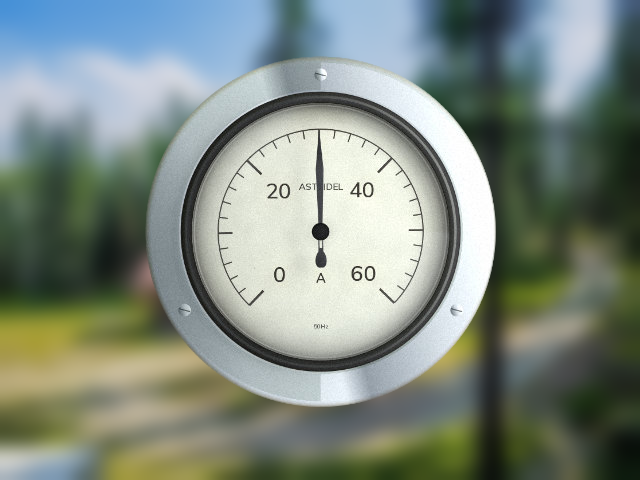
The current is 30; A
